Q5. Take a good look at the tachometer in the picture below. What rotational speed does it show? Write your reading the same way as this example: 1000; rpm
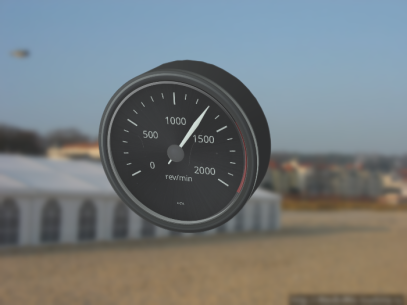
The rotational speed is 1300; rpm
